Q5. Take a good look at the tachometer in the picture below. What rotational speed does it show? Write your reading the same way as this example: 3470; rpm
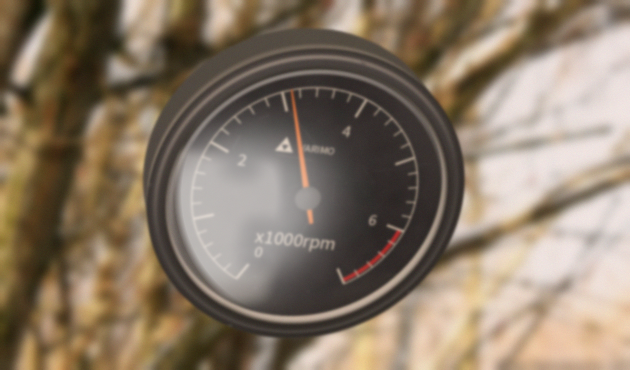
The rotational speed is 3100; rpm
